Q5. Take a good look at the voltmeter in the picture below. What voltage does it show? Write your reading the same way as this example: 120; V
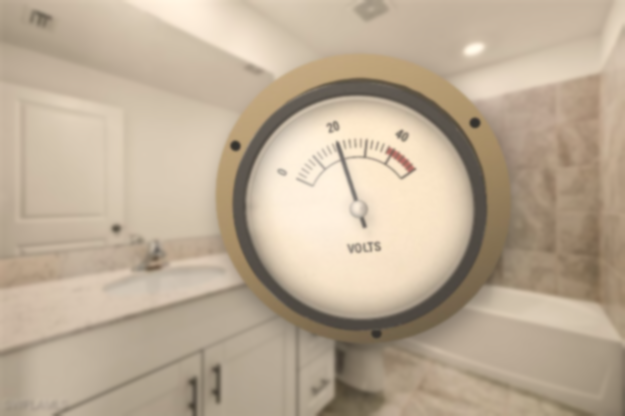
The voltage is 20; V
